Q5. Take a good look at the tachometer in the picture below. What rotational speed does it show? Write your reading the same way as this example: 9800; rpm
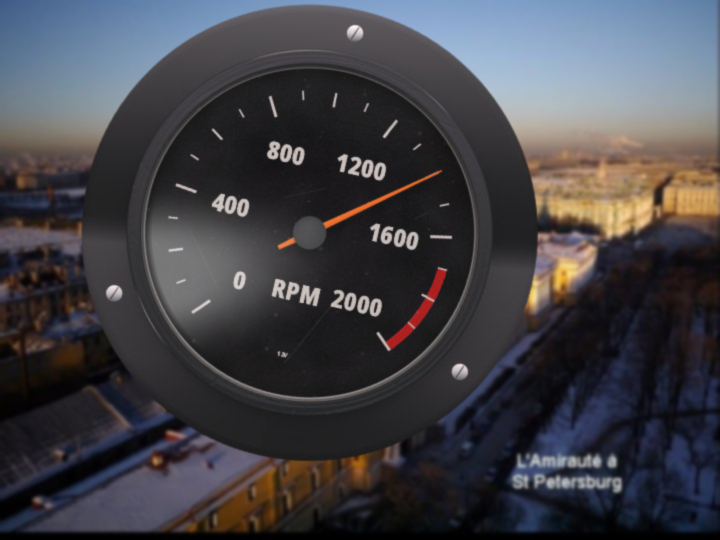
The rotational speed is 1400; rpm
